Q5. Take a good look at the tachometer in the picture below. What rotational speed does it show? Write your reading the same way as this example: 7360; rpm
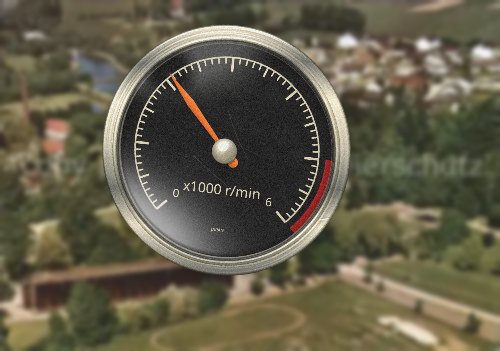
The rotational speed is 2100; rpm
